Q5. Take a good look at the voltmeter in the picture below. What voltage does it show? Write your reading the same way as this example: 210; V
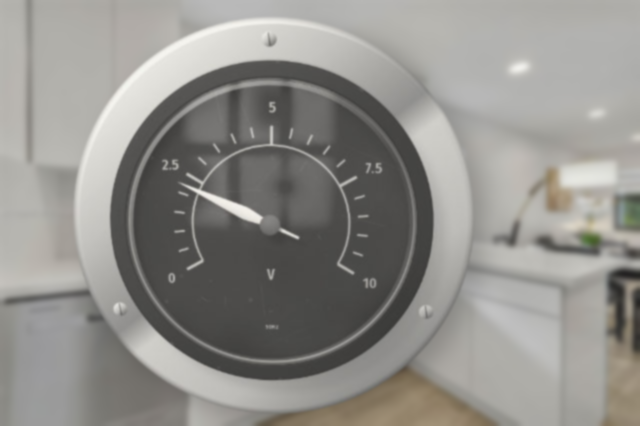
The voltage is 2.25; V
